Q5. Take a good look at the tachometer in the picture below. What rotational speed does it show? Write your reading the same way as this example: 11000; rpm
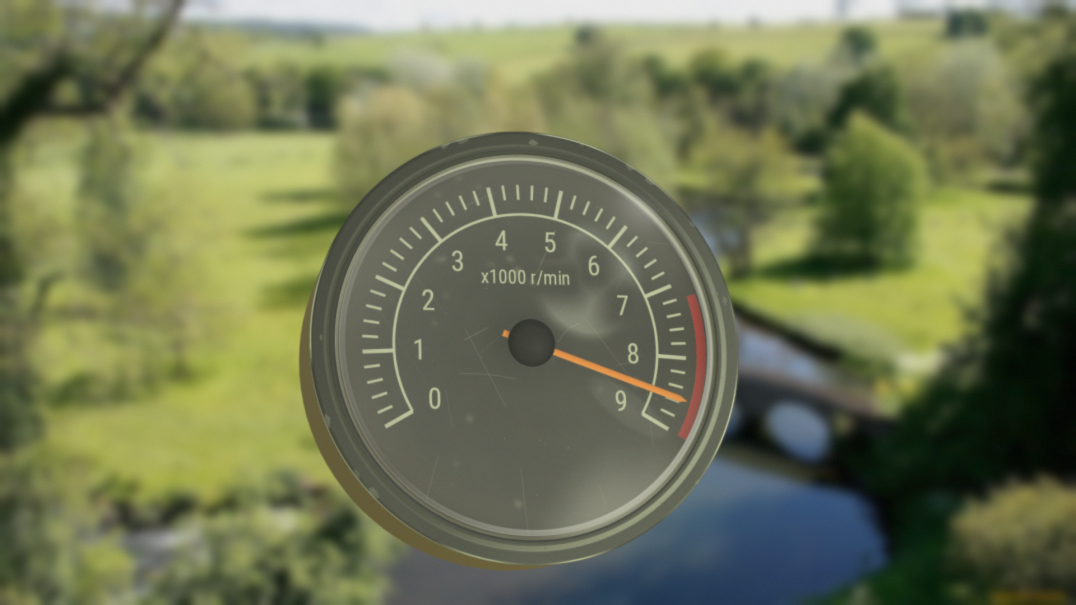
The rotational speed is 8600; rpm
